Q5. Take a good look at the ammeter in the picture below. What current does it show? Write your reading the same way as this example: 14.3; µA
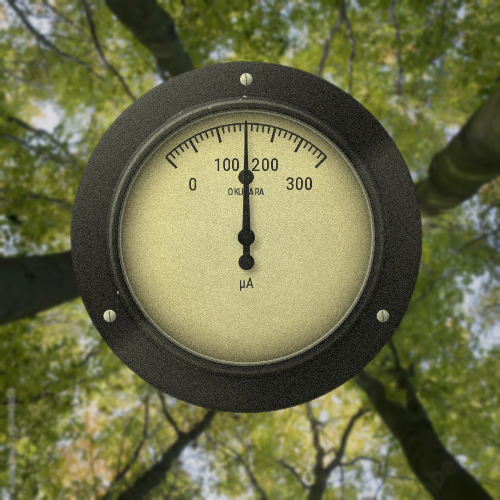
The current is 150; µA
